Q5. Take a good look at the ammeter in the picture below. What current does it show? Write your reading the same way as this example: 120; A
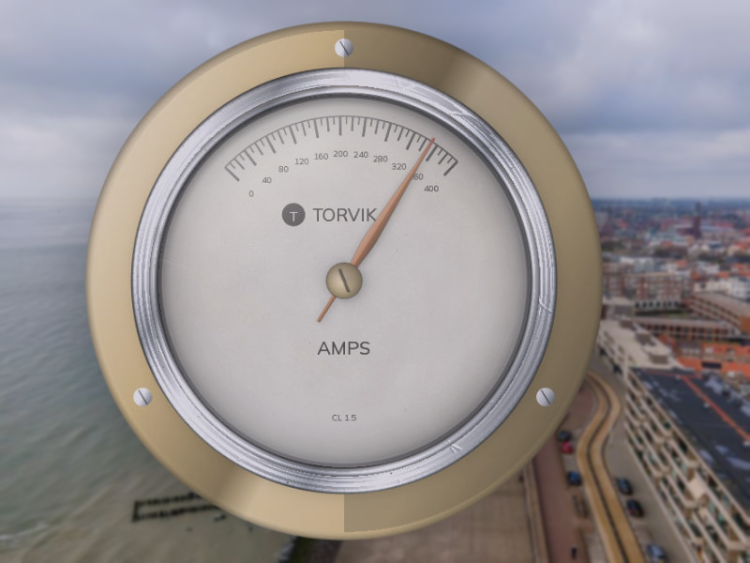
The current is 350; A
